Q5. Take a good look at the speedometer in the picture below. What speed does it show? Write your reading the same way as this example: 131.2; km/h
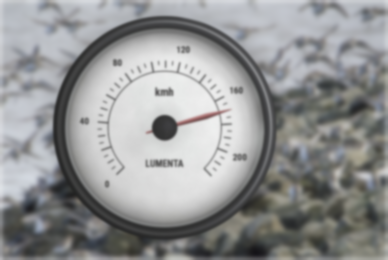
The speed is 170; km/h
